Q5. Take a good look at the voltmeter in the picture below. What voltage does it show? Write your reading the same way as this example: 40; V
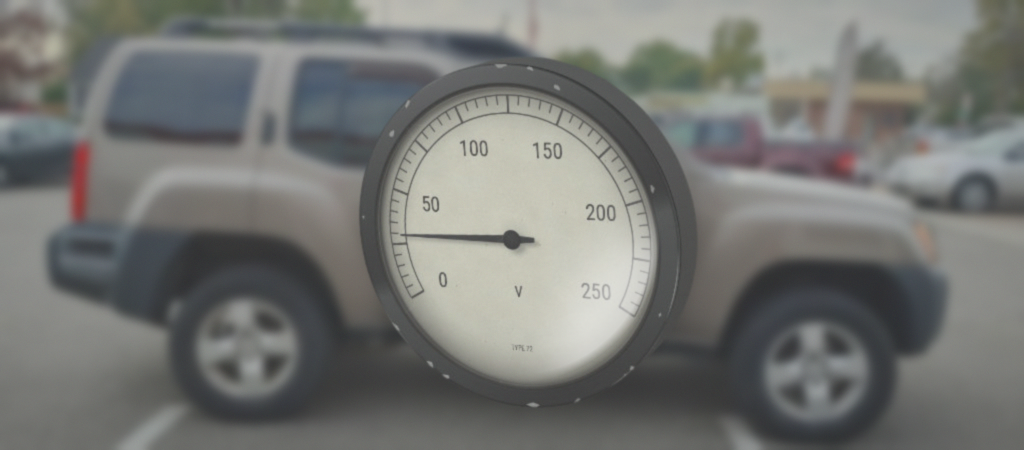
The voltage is 30; V
